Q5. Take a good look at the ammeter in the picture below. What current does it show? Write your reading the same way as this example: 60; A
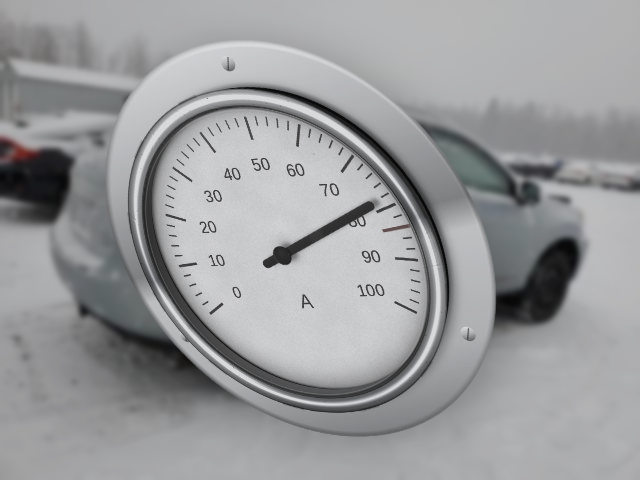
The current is 78; A
